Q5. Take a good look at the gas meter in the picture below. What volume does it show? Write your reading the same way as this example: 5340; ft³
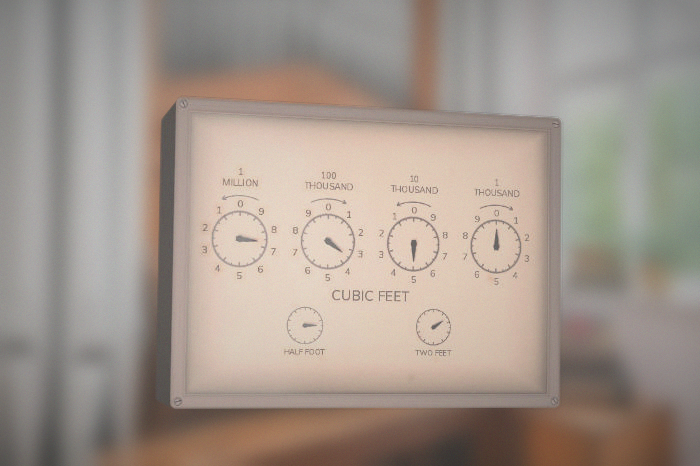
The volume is 735000; ft³
